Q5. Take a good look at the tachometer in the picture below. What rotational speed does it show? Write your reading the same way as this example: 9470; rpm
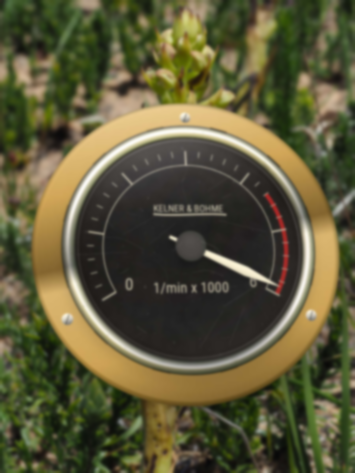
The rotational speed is 5900; rpm
